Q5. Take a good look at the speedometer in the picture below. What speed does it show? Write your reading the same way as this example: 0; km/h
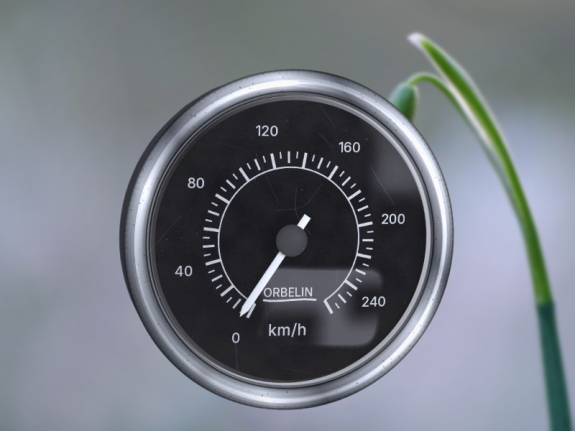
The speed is 5; km/h
